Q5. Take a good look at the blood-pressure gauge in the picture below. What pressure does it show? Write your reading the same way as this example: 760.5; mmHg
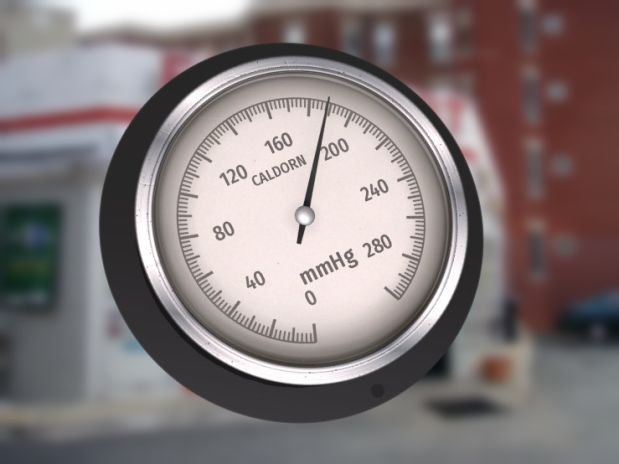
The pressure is 188; mmHg
